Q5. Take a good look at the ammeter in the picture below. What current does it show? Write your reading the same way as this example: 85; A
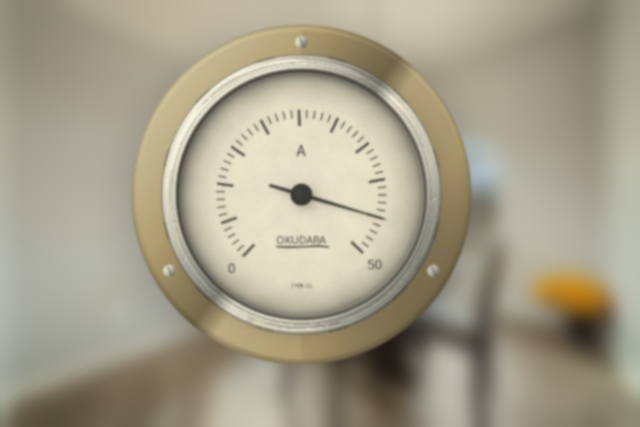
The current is 45; A
